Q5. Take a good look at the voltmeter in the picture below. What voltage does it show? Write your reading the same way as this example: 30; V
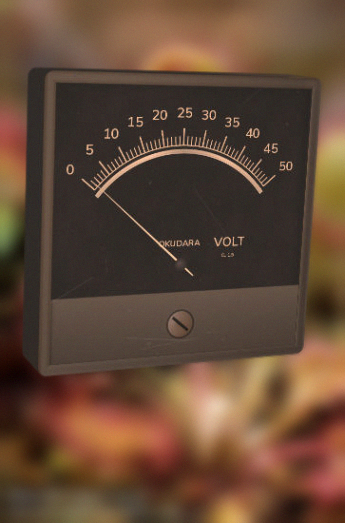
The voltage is 1; V
